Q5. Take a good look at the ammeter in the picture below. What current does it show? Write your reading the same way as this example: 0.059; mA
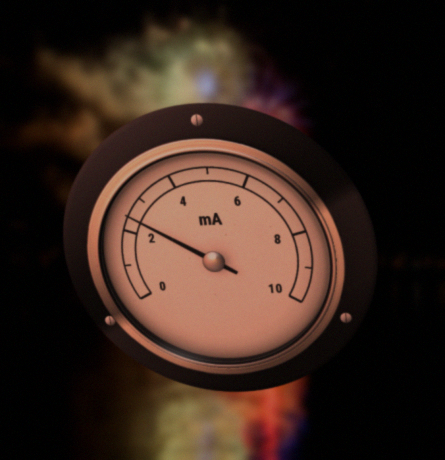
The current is 2.5; mA
